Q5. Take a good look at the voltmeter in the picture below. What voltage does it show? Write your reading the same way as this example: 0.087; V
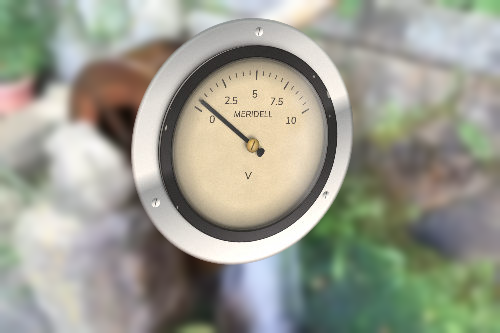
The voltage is 0.5; V
